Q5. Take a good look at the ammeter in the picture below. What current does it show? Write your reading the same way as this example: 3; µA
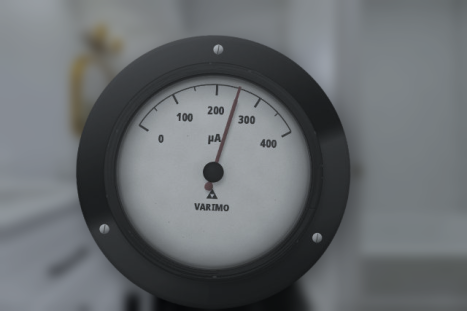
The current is 250; µA
